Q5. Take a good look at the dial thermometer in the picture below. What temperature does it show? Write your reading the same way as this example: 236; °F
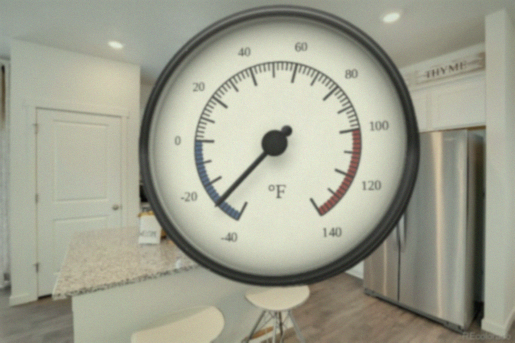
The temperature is -30; °F
